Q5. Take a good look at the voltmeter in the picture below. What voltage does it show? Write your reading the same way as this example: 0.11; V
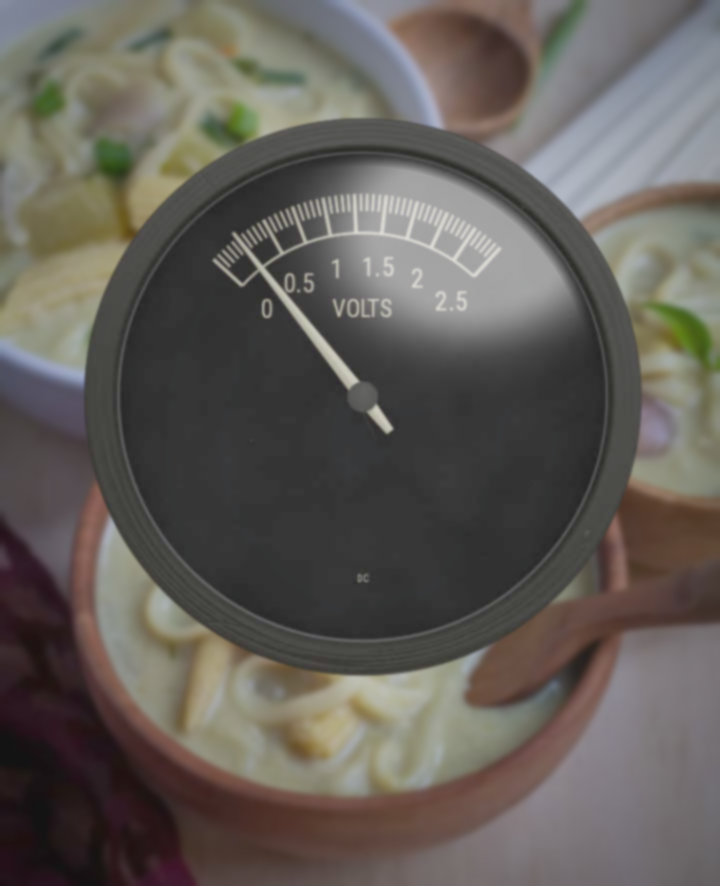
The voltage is 0.25; V
